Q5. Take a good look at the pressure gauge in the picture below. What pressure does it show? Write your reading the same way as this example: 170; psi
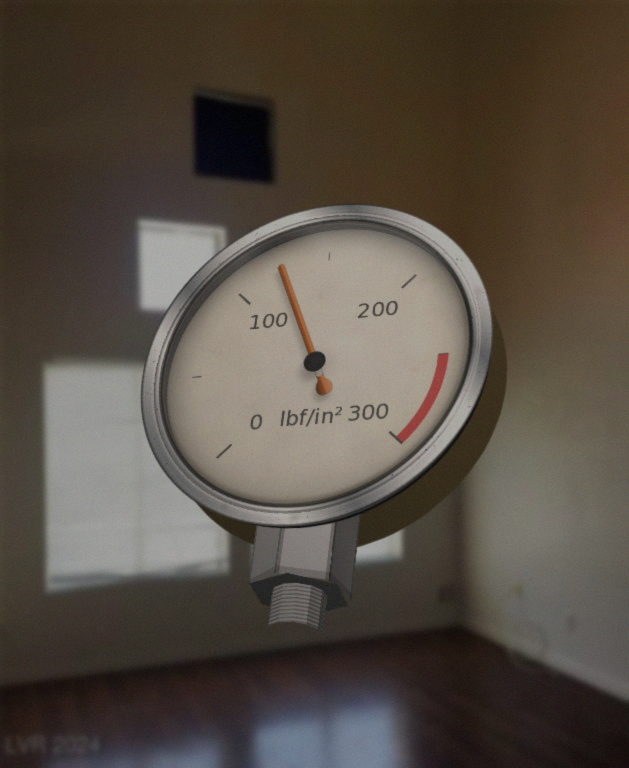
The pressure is 125; psi
